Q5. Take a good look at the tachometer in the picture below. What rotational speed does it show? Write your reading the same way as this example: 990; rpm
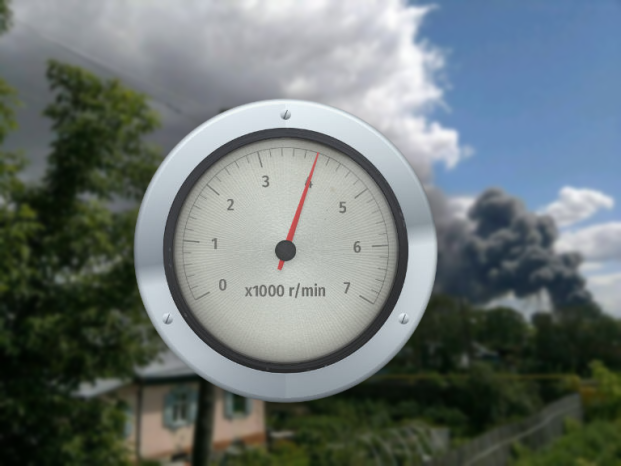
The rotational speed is 4000; rpm
